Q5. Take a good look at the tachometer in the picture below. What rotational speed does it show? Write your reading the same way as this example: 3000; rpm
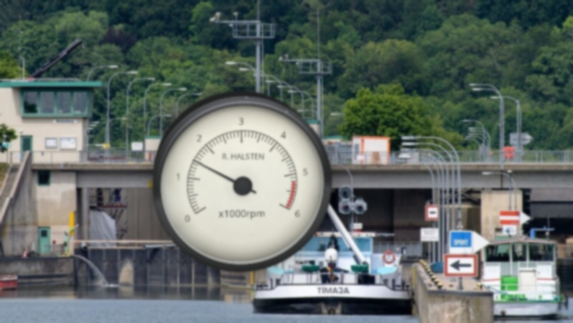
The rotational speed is 1500; rpm
